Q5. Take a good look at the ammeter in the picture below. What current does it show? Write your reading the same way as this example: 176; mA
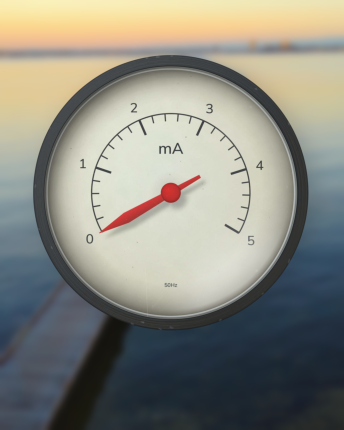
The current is 0; mA
